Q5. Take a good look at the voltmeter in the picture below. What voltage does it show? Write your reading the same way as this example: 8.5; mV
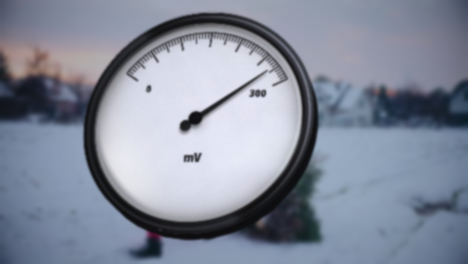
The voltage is 275; mV
